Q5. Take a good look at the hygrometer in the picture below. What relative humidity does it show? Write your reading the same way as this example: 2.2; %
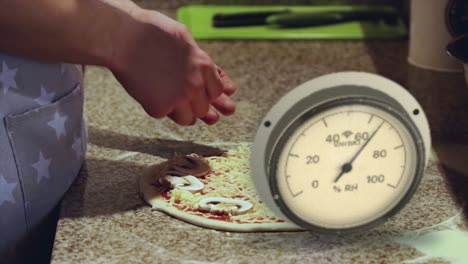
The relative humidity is 65; %
